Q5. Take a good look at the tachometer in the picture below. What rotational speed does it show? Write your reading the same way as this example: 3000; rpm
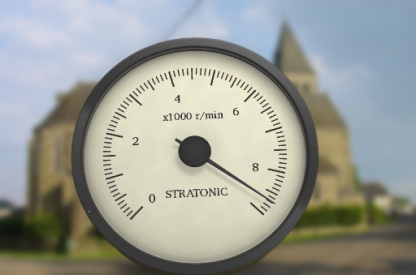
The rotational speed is 8700; rpm
